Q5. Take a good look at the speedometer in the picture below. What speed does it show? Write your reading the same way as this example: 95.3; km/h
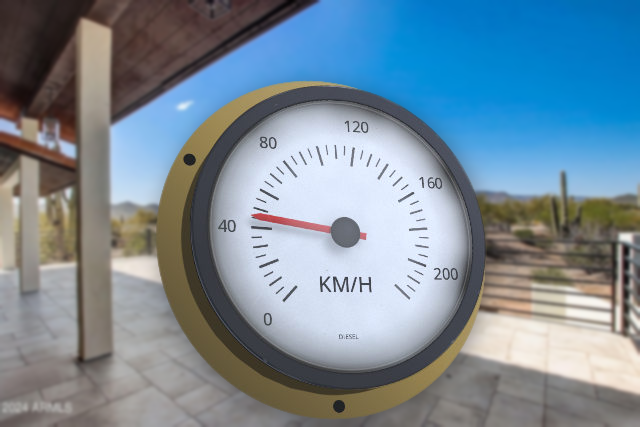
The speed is 45; km/h
